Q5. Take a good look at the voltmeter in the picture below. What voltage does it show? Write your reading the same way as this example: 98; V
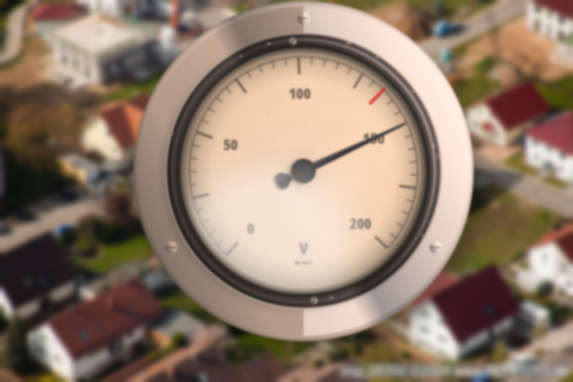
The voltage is 150; V
